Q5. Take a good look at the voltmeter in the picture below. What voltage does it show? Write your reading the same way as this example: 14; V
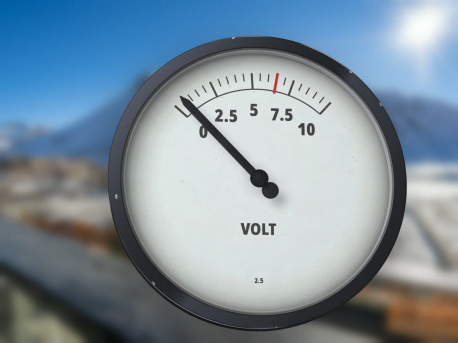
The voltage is 0.5; V
